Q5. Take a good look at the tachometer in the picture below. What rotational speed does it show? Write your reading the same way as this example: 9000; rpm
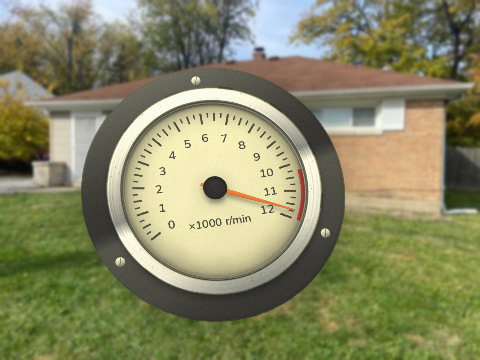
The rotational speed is 11750; rpm
